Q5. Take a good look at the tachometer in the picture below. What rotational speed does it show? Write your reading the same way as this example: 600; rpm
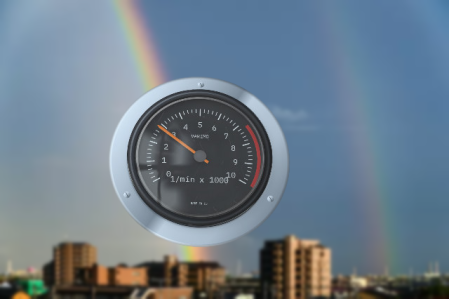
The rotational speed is 2800; rpm
